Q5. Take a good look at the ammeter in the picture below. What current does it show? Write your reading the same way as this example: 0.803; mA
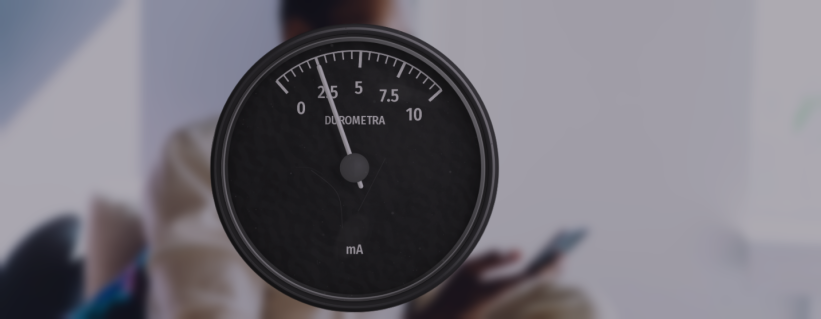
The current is 2.5; mA
